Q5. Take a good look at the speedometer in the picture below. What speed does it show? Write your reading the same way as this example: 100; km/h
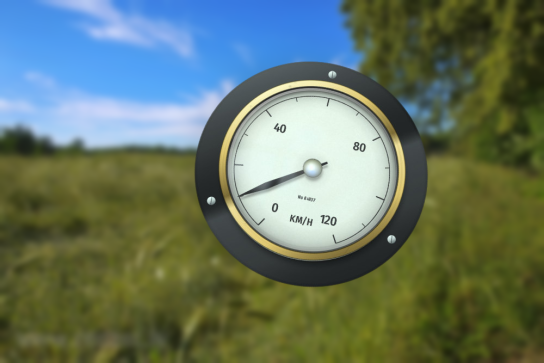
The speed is 10; km/h
